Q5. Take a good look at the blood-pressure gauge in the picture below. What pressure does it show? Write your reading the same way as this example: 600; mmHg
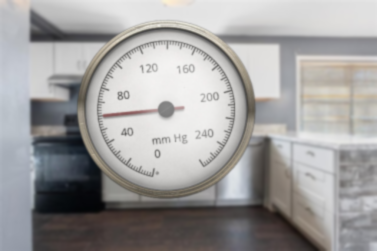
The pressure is 60; mmHg
